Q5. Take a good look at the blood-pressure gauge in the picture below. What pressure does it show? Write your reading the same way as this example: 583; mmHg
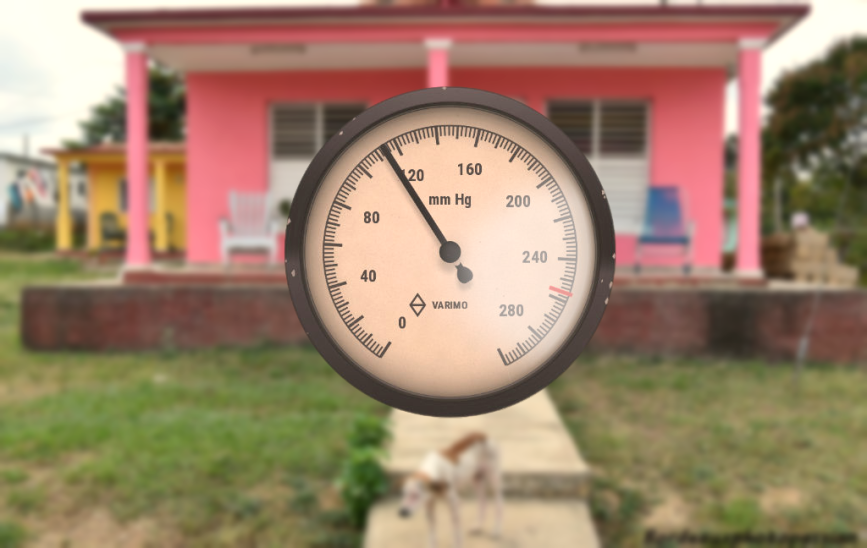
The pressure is 114; mmHg
